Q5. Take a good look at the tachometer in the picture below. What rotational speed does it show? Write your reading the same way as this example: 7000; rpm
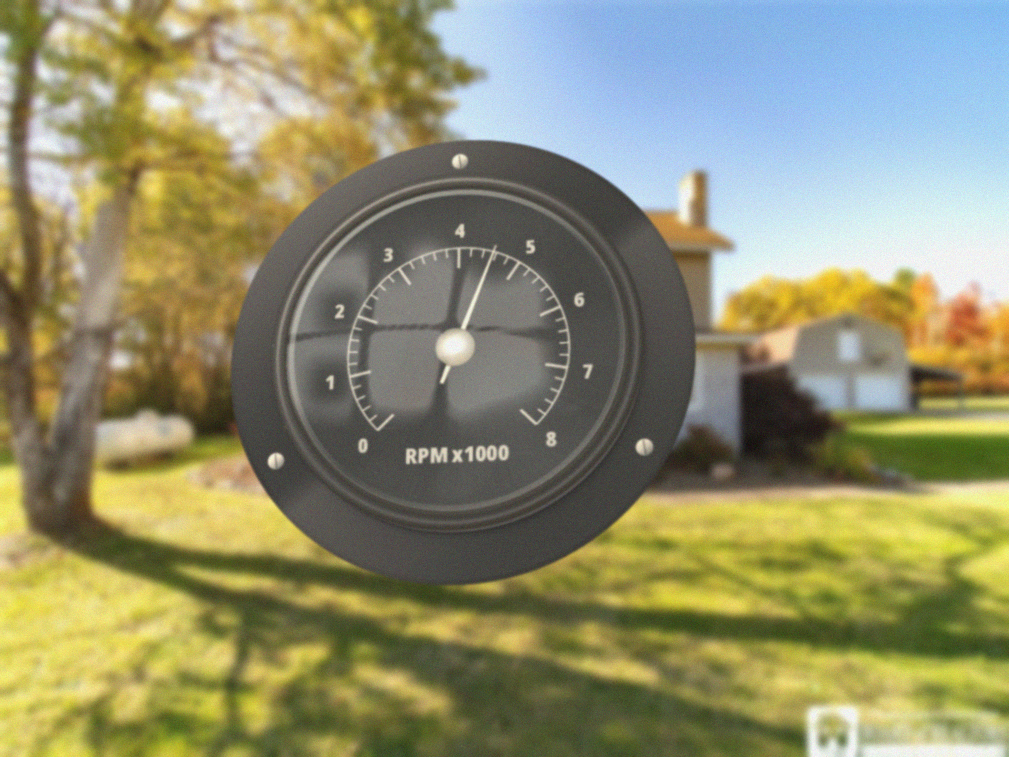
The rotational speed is 4600; rpm
